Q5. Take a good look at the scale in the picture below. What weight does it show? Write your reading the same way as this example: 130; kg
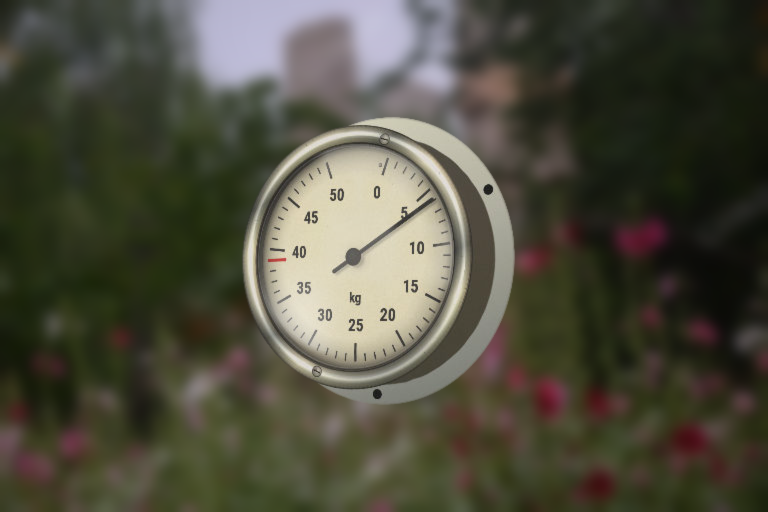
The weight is 6; kg
